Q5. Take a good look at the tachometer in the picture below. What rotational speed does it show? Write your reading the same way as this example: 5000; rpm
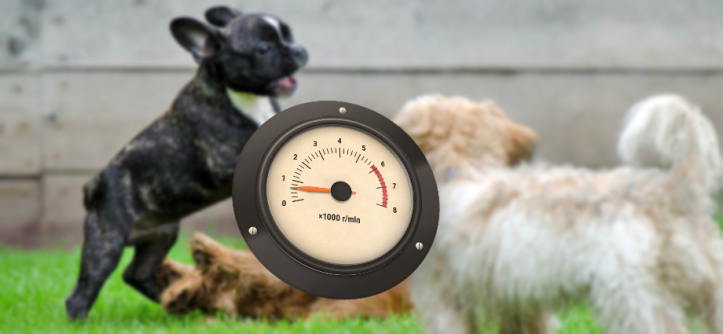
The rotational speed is 600; rpm
